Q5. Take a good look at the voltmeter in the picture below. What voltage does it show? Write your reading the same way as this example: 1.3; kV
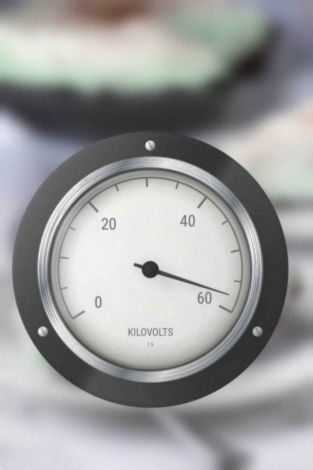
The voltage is 57.5; kV
